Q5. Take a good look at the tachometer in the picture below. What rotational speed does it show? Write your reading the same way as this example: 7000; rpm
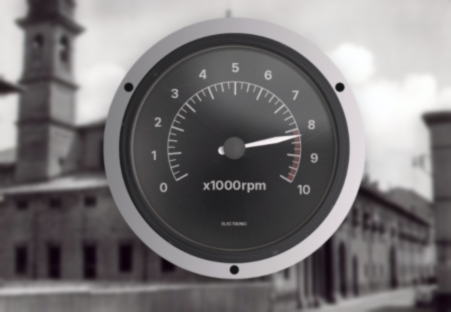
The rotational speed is 8250; rpm
